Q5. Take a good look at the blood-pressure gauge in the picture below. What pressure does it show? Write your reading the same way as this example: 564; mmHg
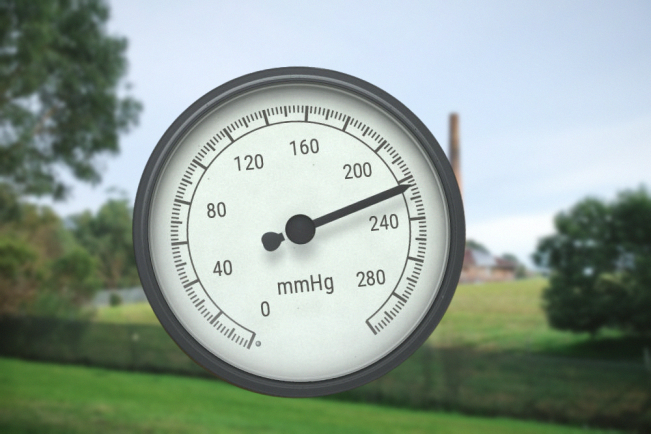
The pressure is 224; mmHg
